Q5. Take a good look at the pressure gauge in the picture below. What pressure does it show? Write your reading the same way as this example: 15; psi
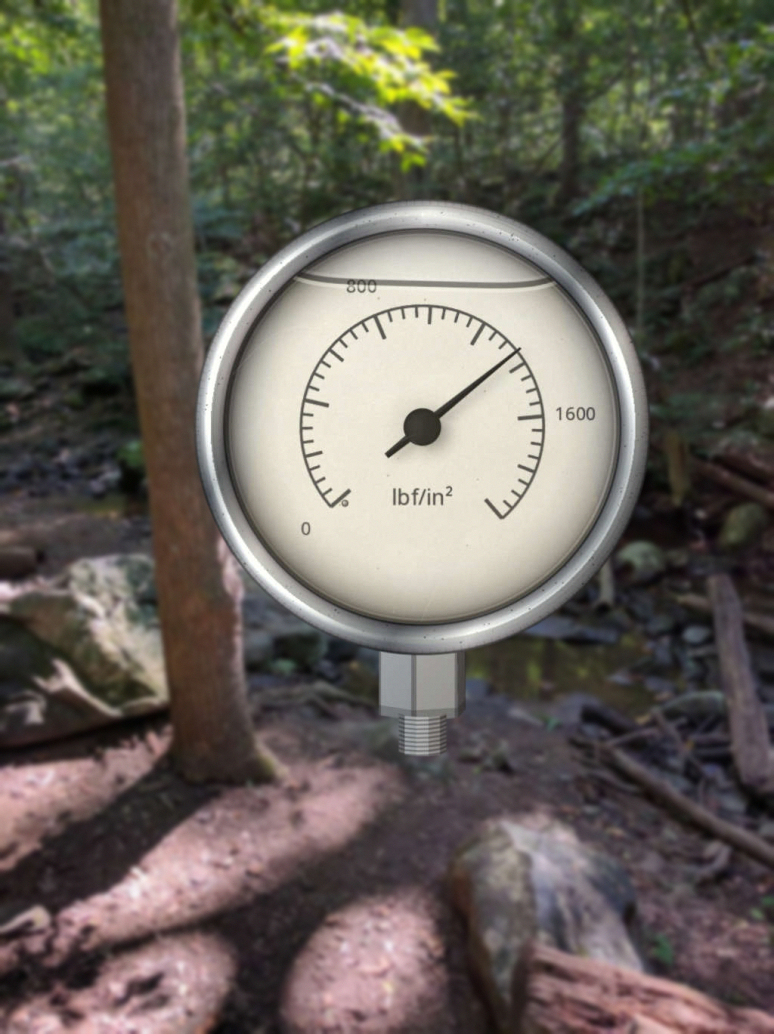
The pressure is 1350; psi
